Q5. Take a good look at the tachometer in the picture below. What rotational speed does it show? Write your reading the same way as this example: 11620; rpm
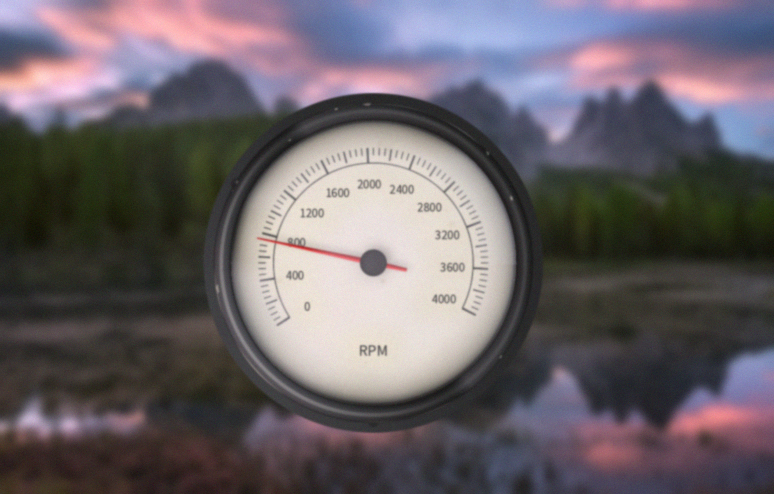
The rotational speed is 750; rpm
